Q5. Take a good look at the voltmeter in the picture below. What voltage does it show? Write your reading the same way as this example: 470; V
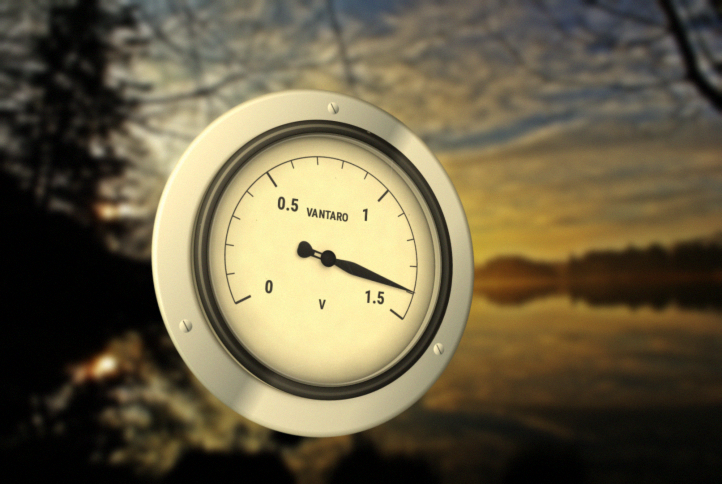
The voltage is 1.4; V
